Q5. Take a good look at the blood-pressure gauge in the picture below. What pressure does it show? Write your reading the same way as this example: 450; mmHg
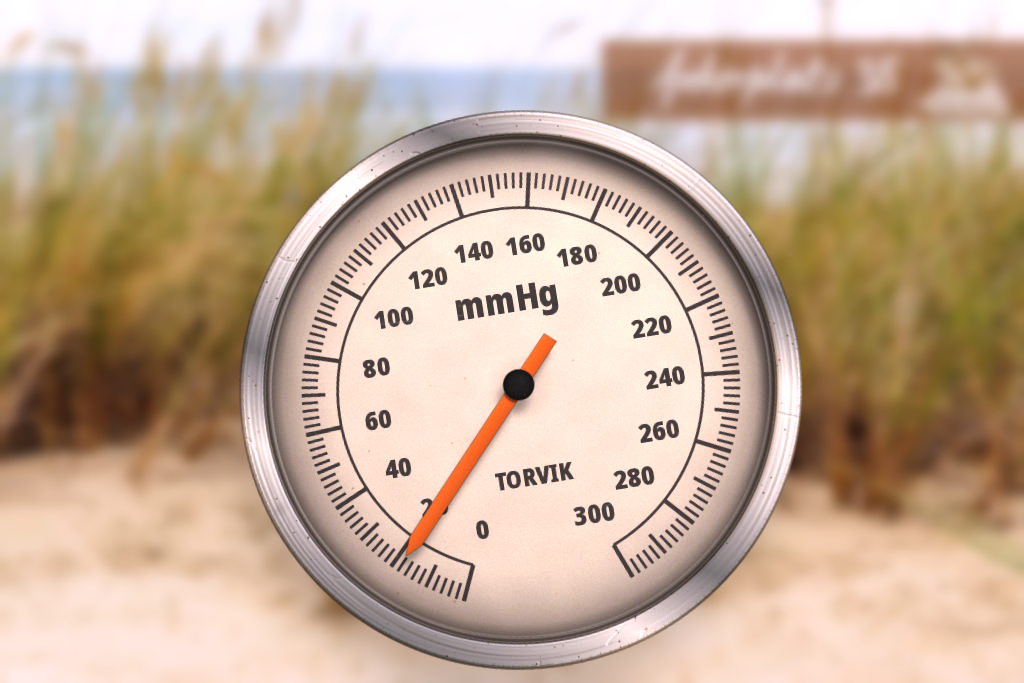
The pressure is 18; mmHg
